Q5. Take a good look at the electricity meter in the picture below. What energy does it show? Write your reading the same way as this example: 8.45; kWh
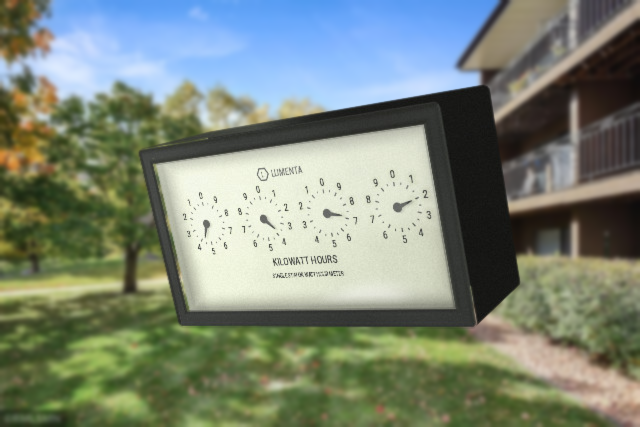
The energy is 4372; kWh
